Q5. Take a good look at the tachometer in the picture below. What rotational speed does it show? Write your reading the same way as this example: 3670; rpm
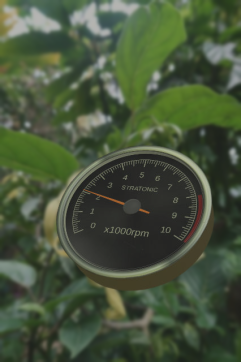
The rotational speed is 2000; rpm
